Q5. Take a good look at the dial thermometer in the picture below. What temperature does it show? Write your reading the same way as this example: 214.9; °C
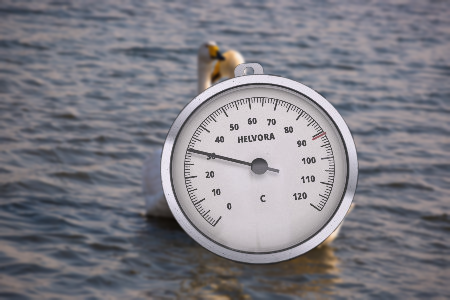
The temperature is 30; °C
